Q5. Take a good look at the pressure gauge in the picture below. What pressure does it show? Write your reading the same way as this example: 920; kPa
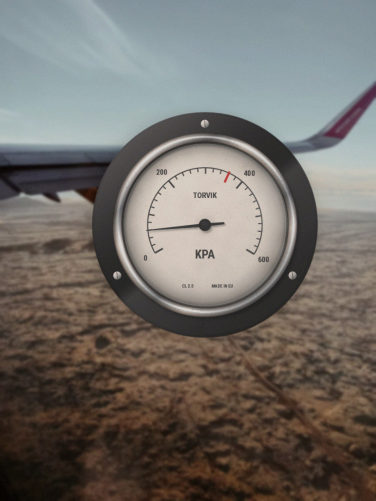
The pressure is 60; kPa
